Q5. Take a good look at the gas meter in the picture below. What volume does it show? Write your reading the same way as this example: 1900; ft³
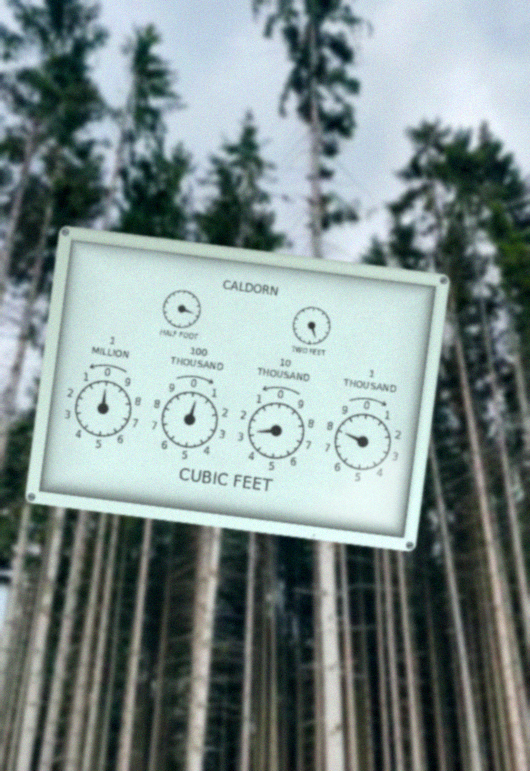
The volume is 2800; ft³
